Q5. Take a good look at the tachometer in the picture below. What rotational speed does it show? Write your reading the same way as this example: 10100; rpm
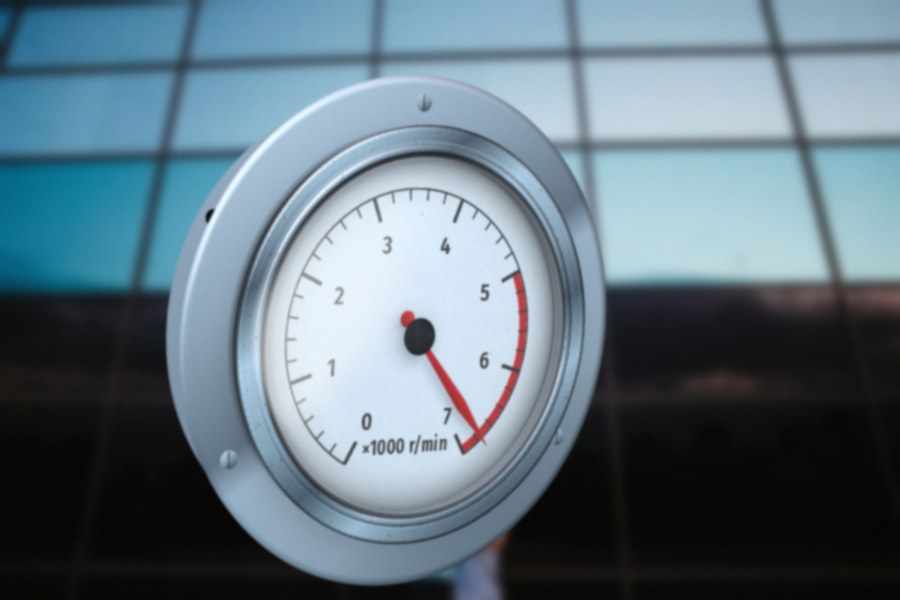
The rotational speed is 6800; rpm
